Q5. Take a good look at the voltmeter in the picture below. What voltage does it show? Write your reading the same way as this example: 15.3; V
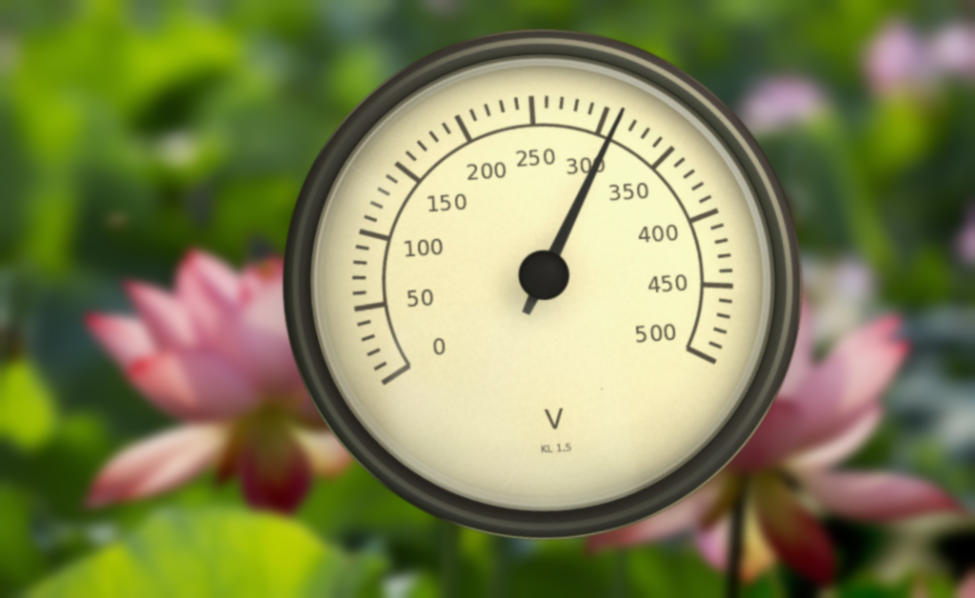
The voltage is 310; V
